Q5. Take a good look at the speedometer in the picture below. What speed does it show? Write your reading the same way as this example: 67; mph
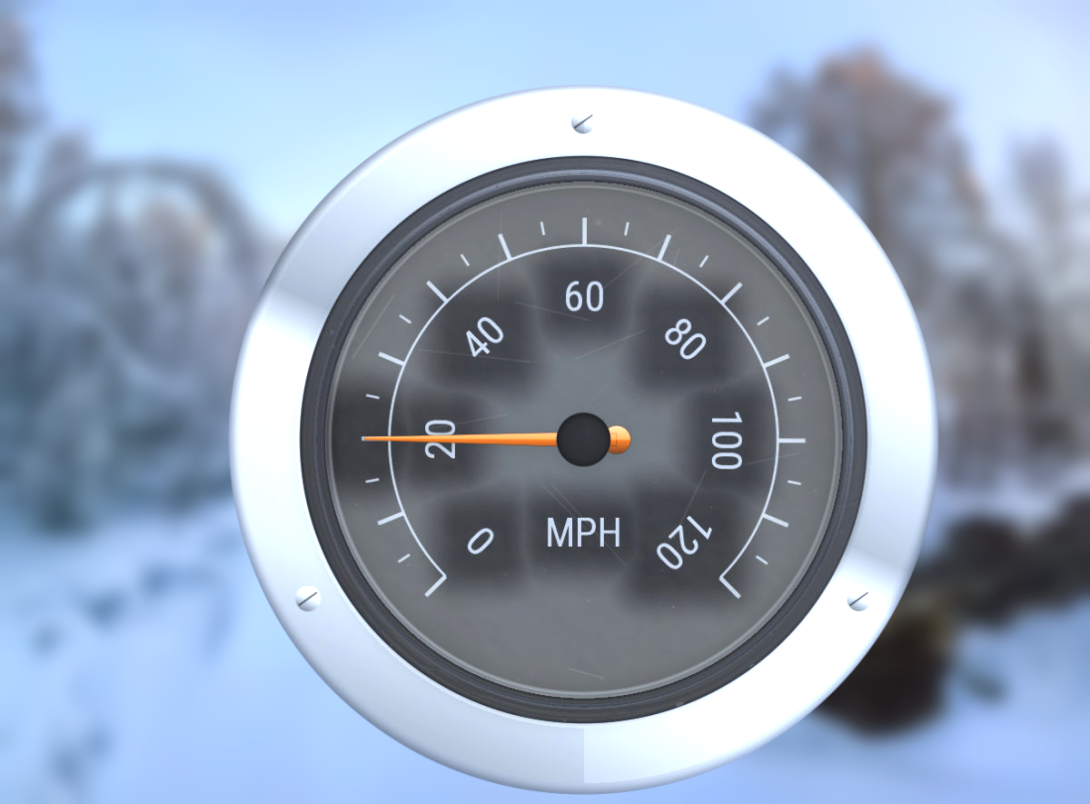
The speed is 20; mph
